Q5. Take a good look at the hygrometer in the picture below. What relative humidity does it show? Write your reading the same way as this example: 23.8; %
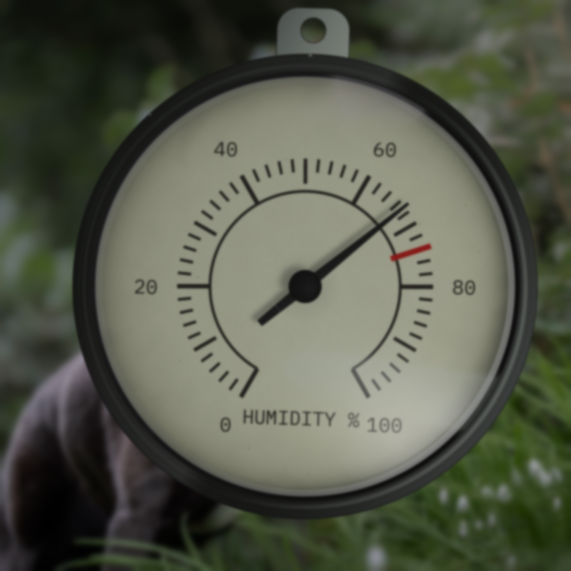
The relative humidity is 67; %
